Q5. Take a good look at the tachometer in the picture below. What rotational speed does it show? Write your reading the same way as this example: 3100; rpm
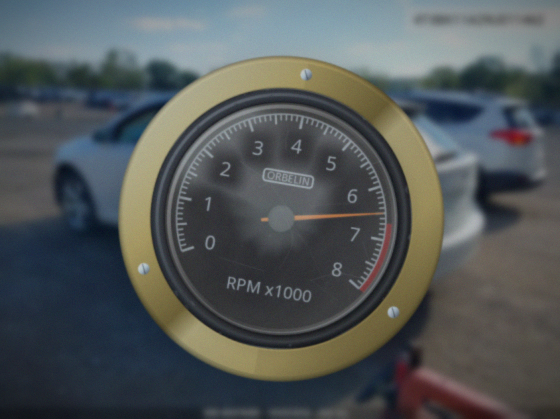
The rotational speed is 6500; rpm
